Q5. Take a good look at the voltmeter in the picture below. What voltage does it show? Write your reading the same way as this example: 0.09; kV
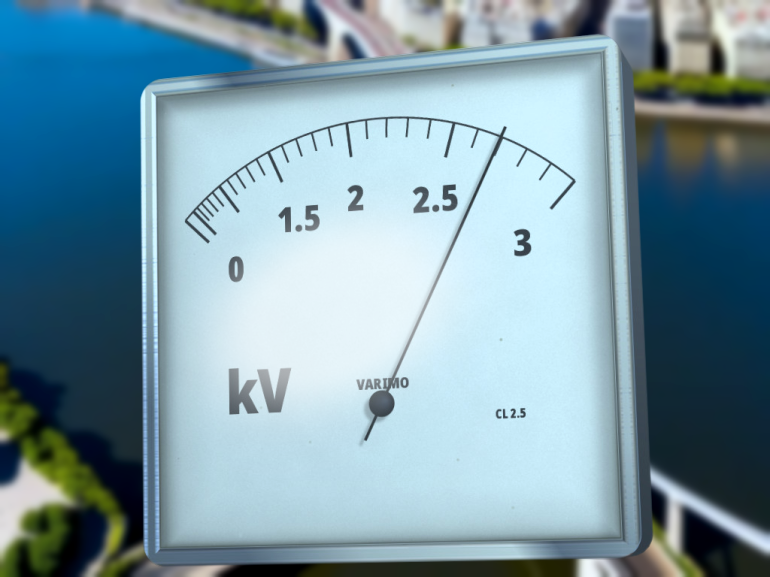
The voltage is 2.7; kV
